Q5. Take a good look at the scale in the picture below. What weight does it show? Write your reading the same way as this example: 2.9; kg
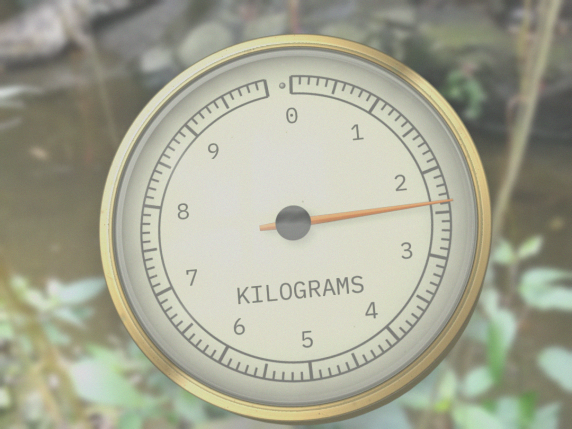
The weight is 2.4; kg
